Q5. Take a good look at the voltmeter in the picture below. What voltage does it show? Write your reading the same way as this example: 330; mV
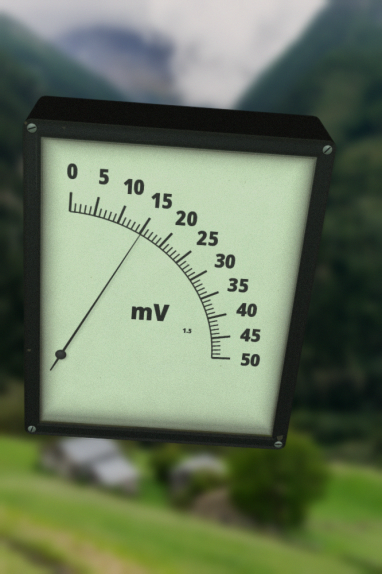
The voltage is 15; mV
